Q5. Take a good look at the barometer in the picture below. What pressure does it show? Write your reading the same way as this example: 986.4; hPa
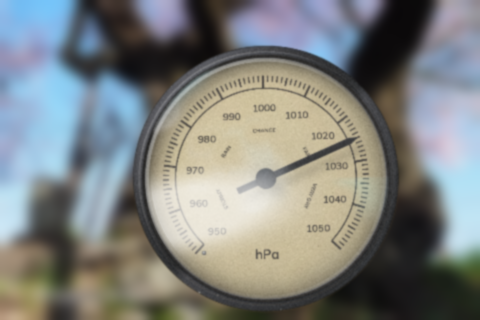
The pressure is 1025; hPa
